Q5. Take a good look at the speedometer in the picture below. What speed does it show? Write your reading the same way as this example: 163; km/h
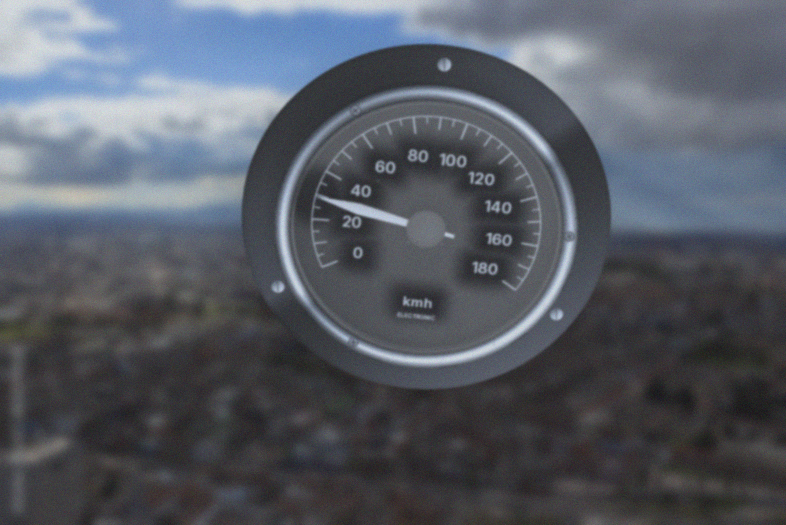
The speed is 30; km/h
